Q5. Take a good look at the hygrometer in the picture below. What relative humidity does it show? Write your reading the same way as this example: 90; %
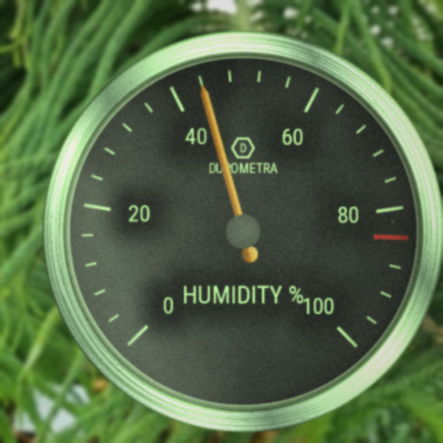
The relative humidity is 44; %
